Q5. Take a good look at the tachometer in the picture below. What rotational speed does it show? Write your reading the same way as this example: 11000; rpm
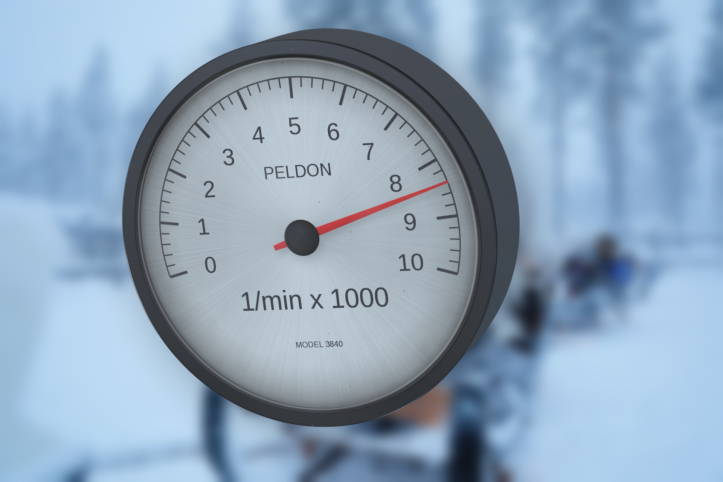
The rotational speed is 8400; rpm
